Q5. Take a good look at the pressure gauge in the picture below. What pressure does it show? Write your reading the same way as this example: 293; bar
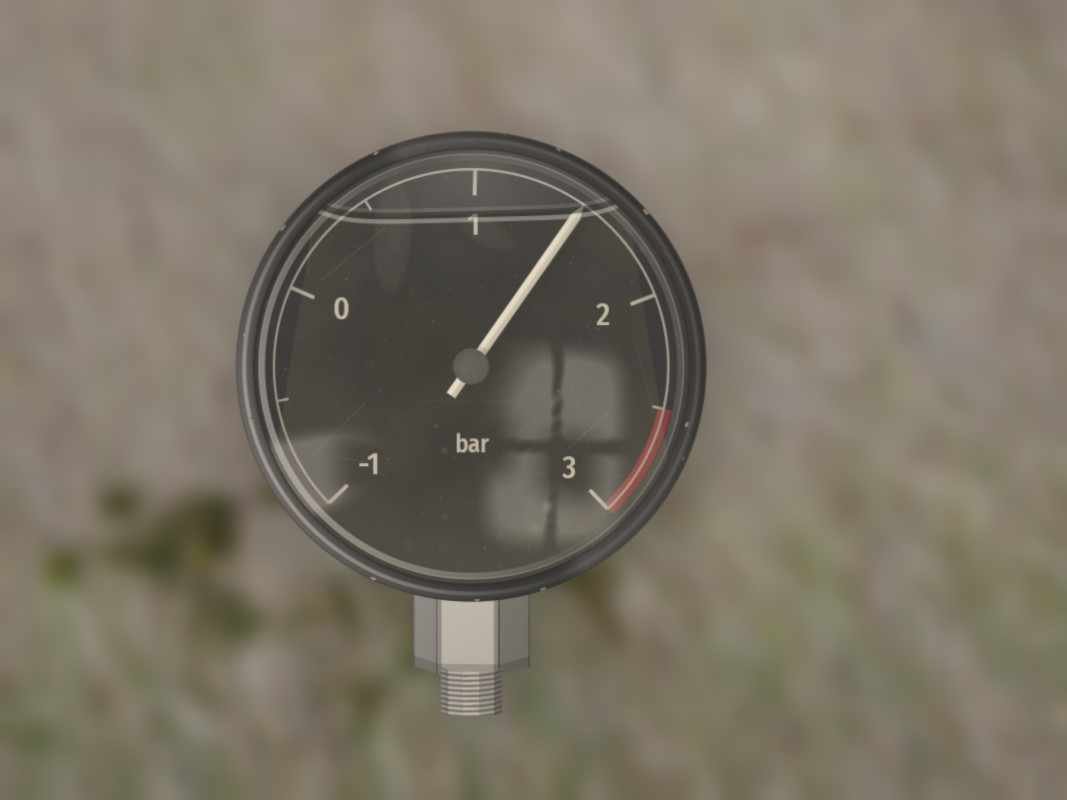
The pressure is 1.5; bar
